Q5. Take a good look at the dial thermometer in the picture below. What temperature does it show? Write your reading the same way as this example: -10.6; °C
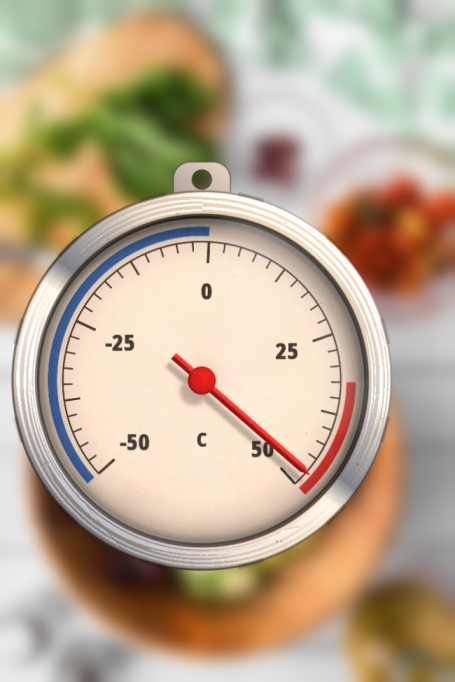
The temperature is 47.5; °C
